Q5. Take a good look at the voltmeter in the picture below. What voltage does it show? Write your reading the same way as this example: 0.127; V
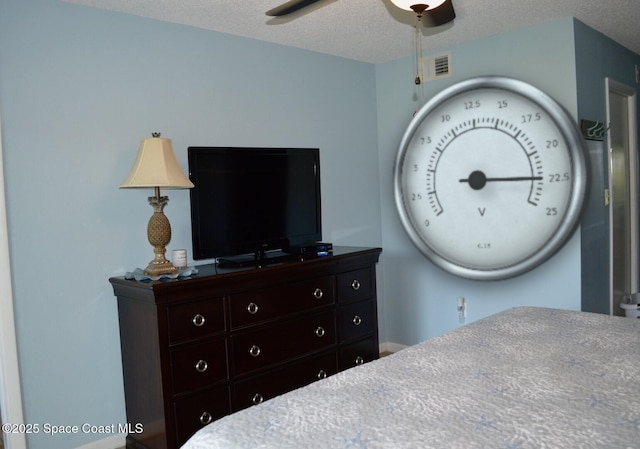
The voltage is 22.5; V
